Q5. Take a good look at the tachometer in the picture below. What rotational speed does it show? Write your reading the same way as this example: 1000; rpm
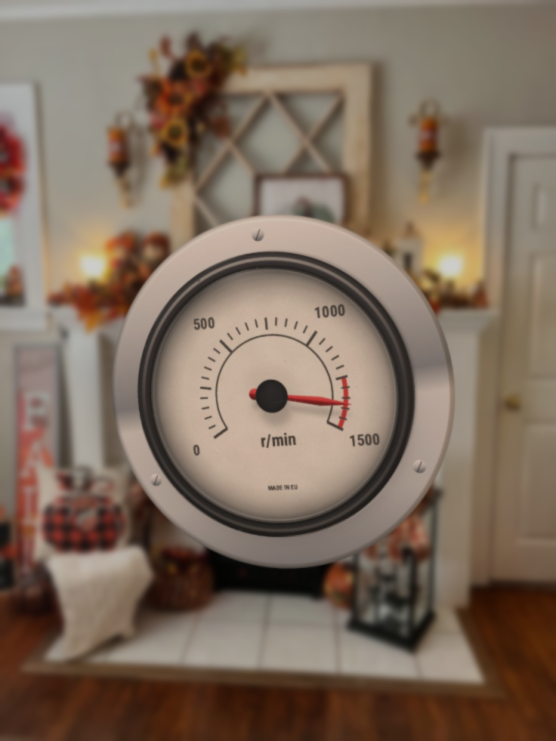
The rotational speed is 1375; rpm
